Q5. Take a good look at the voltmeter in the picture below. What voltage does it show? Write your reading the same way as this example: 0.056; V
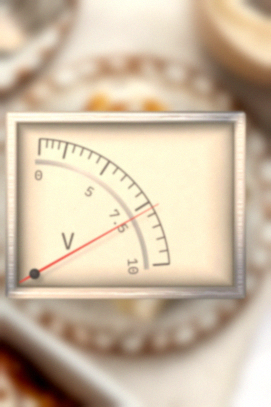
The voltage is 7.75; V
